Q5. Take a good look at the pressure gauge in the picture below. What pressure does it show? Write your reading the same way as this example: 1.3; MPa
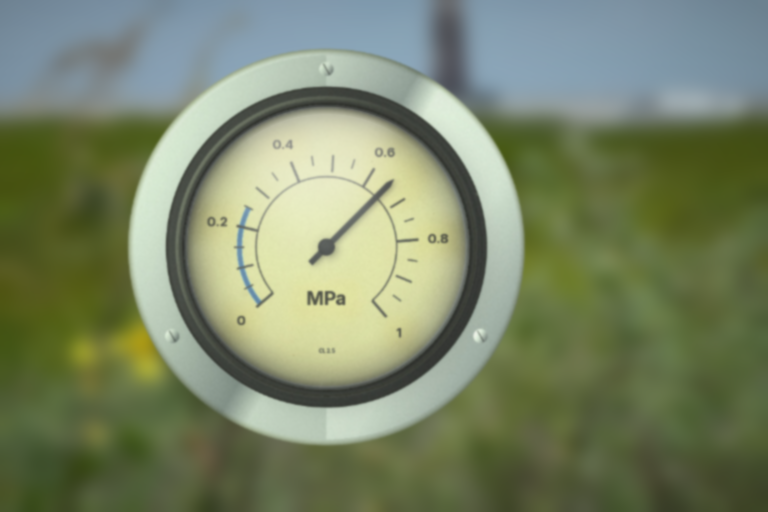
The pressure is 0.65; MPa
